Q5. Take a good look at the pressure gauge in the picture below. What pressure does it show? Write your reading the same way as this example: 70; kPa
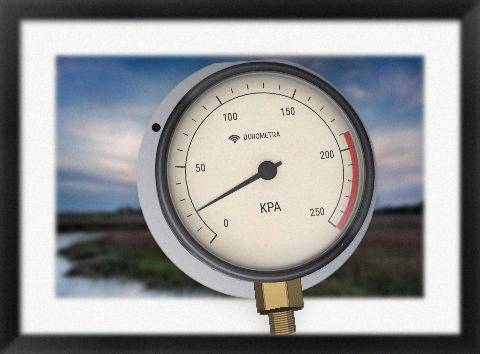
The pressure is 20; kPa
